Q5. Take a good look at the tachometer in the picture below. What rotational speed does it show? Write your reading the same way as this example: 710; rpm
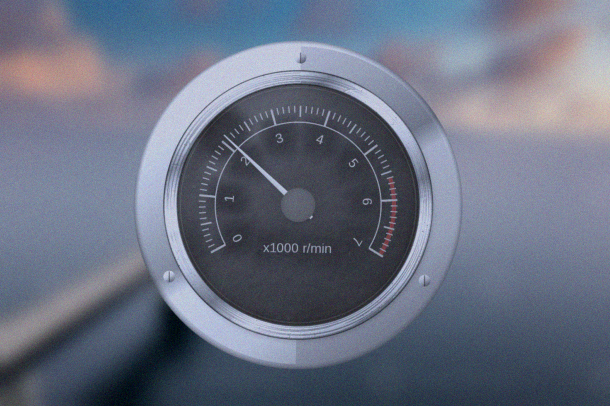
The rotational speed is 2100; rpm
